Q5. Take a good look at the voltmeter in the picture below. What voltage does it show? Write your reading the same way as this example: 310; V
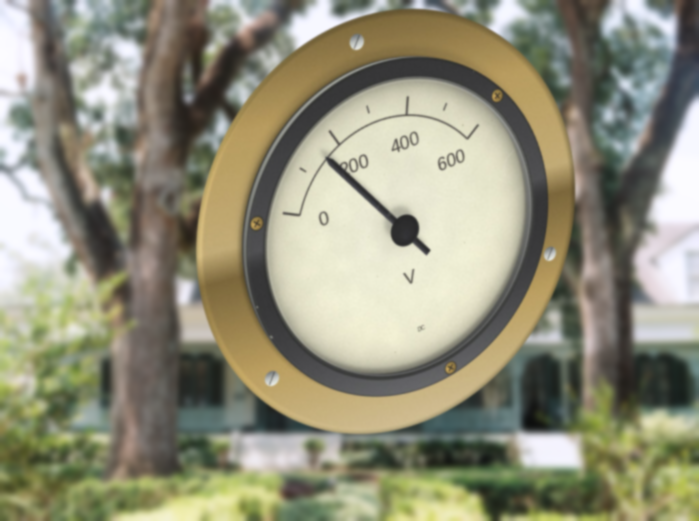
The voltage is 150; V
